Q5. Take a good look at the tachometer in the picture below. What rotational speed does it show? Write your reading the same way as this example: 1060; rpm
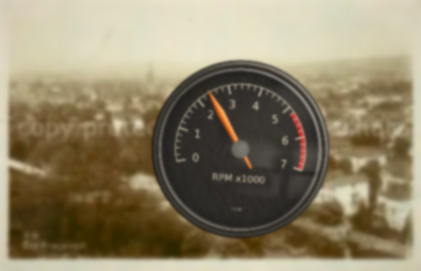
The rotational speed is 2400; rpm
